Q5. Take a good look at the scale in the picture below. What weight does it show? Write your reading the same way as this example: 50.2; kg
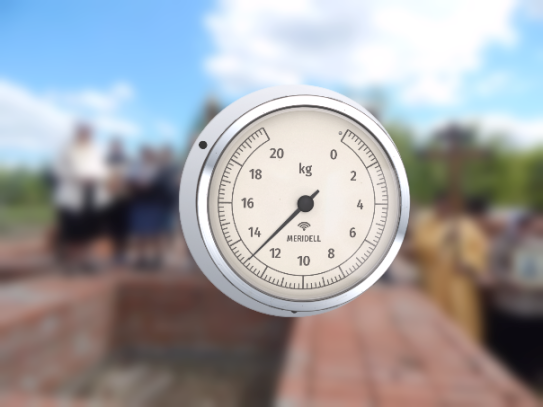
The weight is 13; kg
